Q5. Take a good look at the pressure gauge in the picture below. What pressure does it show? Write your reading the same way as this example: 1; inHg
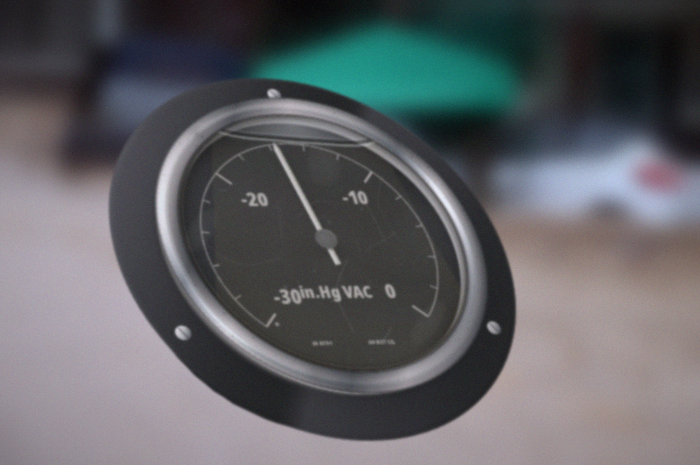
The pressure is -16; inHg
